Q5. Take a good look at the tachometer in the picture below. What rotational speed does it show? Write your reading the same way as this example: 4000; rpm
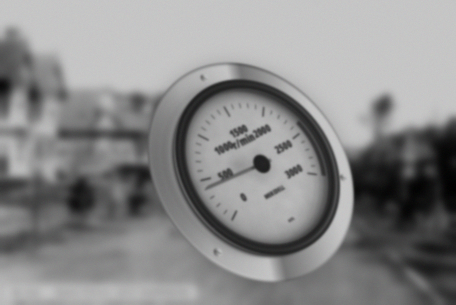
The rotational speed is 400; rpm
